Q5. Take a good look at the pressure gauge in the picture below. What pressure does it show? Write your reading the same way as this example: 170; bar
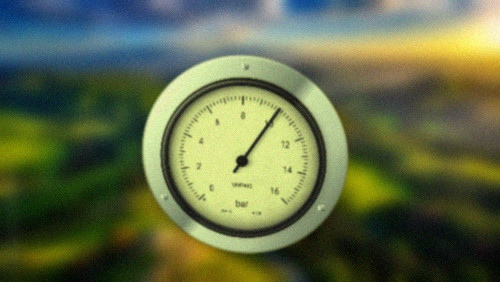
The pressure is 10; bar
